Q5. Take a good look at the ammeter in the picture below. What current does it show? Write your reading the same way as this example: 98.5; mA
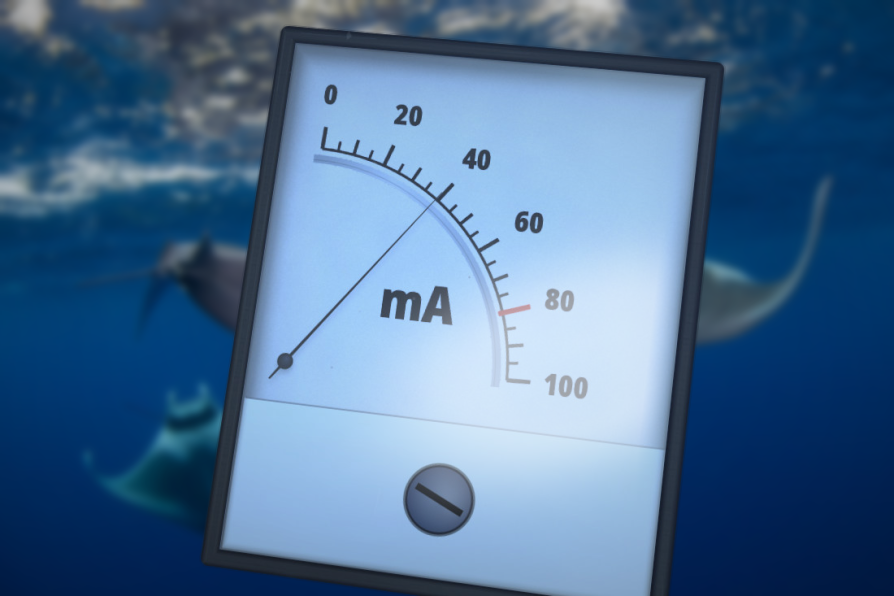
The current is 40; mA
